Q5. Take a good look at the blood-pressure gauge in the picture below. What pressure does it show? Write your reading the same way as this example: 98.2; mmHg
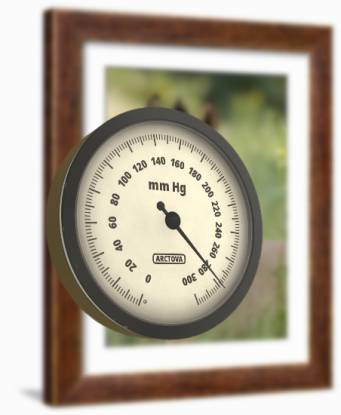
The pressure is 280; mmHg
